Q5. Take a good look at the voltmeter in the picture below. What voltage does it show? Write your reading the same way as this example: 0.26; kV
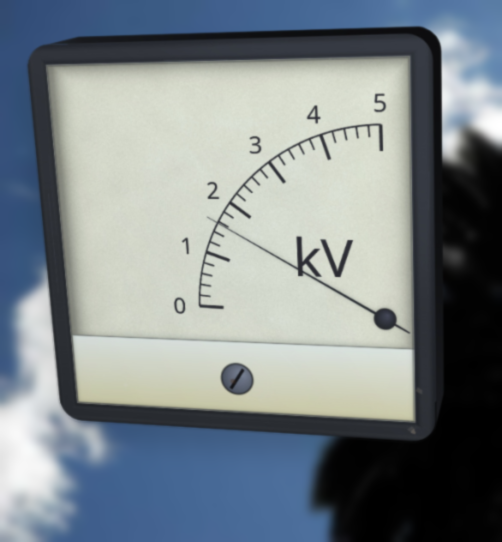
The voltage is 1.6; kV
